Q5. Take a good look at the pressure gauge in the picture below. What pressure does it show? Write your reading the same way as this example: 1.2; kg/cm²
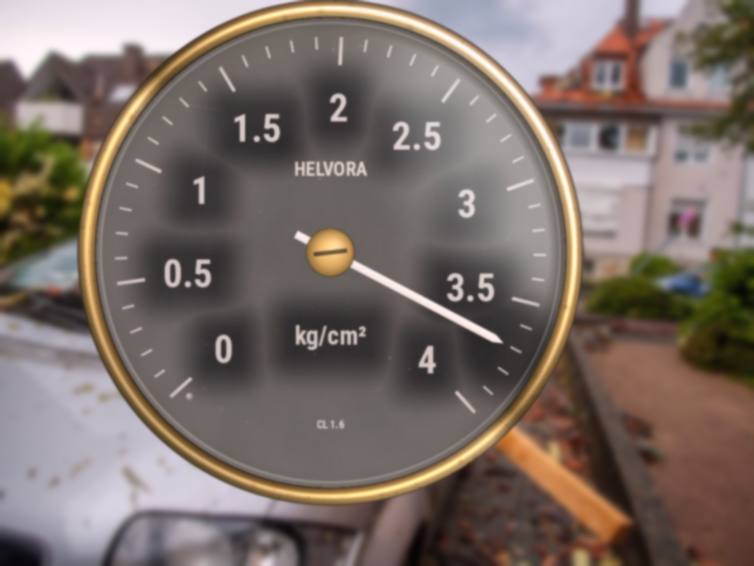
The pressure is 3.7; kg/cm²
